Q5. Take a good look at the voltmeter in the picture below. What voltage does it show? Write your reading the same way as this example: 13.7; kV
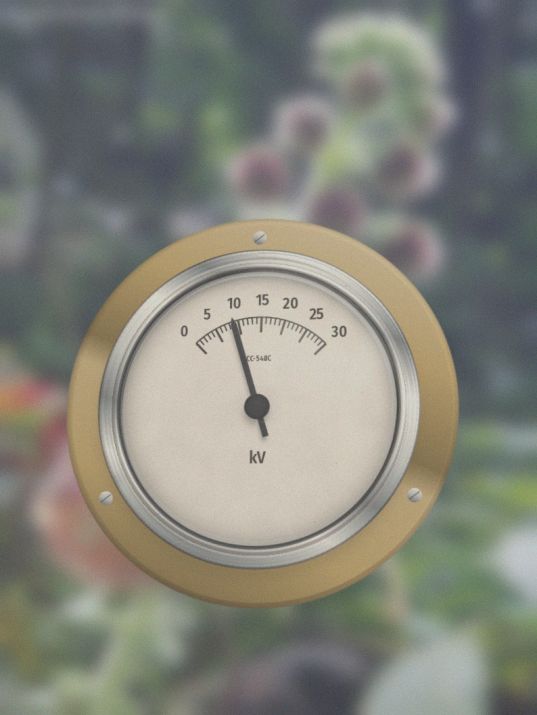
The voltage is 9; kV
